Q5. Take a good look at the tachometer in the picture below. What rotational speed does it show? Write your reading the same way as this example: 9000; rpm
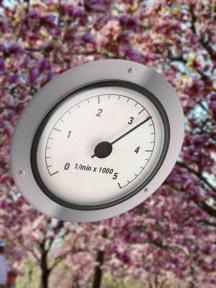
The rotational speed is 3200; rpm
